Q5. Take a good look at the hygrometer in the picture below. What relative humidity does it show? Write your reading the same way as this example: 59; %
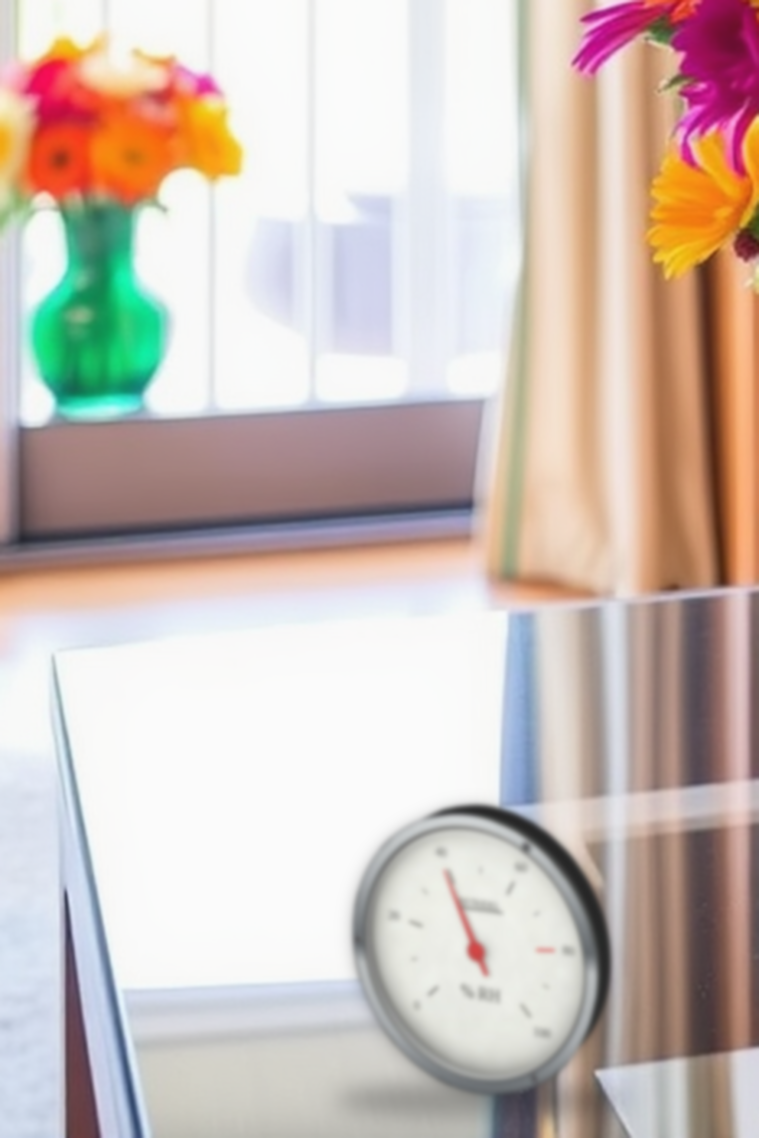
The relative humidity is 40; %
